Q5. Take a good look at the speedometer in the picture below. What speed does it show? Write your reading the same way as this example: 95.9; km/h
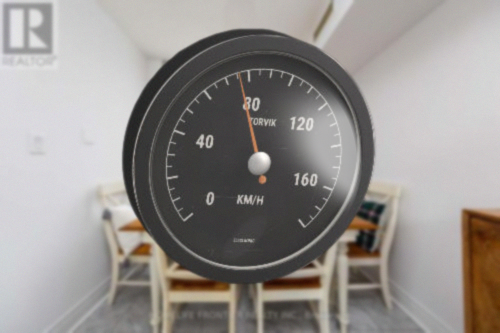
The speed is 75; km/h
